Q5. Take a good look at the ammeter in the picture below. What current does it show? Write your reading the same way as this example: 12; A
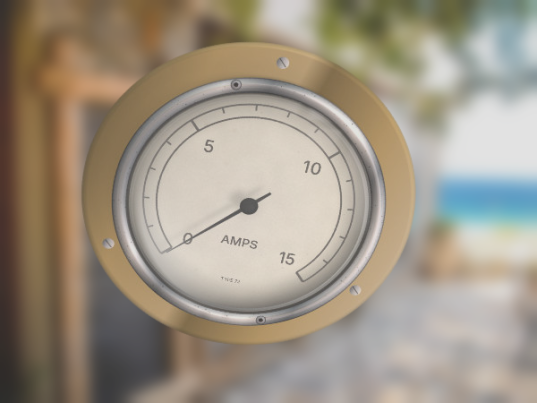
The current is 0; A
